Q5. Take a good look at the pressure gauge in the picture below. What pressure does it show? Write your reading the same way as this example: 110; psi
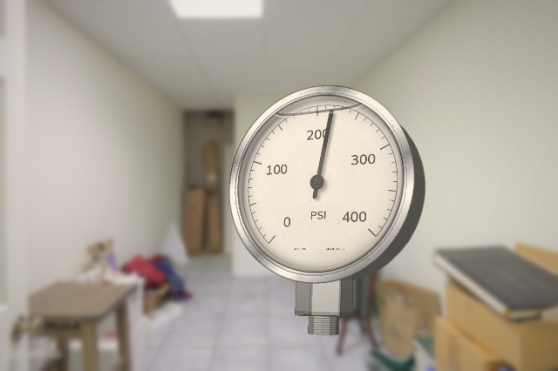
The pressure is 220; psi
